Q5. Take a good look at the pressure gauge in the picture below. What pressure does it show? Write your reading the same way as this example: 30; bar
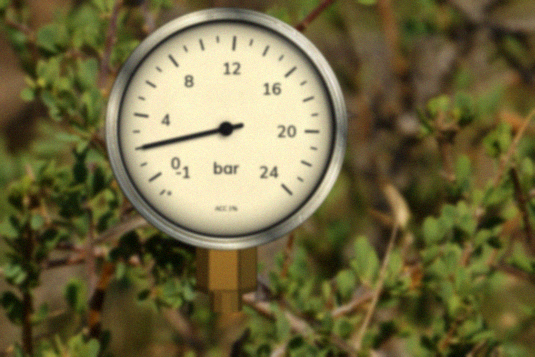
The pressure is 2; bar
